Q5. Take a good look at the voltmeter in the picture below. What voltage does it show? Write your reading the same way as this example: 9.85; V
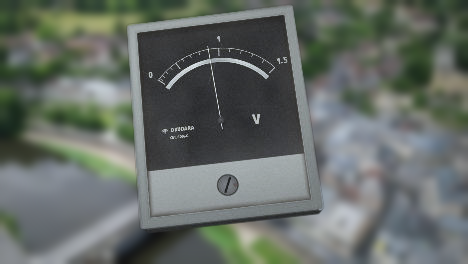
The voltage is 0.9; V
